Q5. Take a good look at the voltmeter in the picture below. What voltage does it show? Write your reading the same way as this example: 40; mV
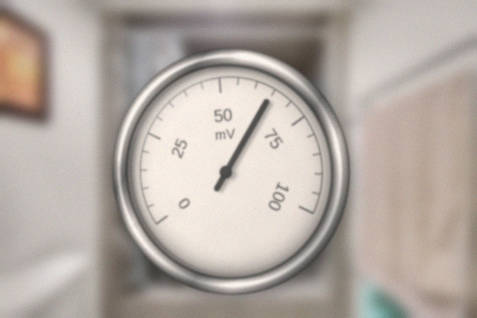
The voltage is 65; mV
